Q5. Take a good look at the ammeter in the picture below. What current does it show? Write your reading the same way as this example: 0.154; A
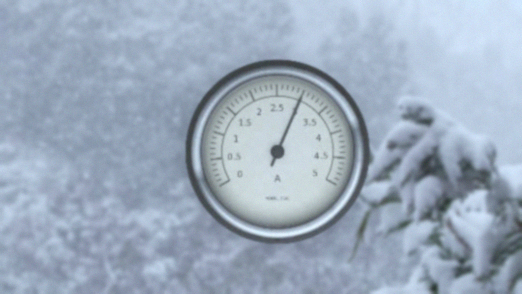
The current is 3; A
